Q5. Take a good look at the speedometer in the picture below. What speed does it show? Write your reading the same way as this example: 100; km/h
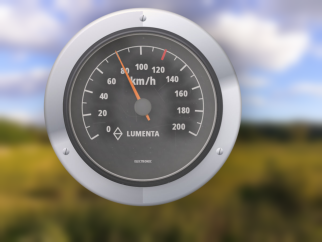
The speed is 80; km/h
